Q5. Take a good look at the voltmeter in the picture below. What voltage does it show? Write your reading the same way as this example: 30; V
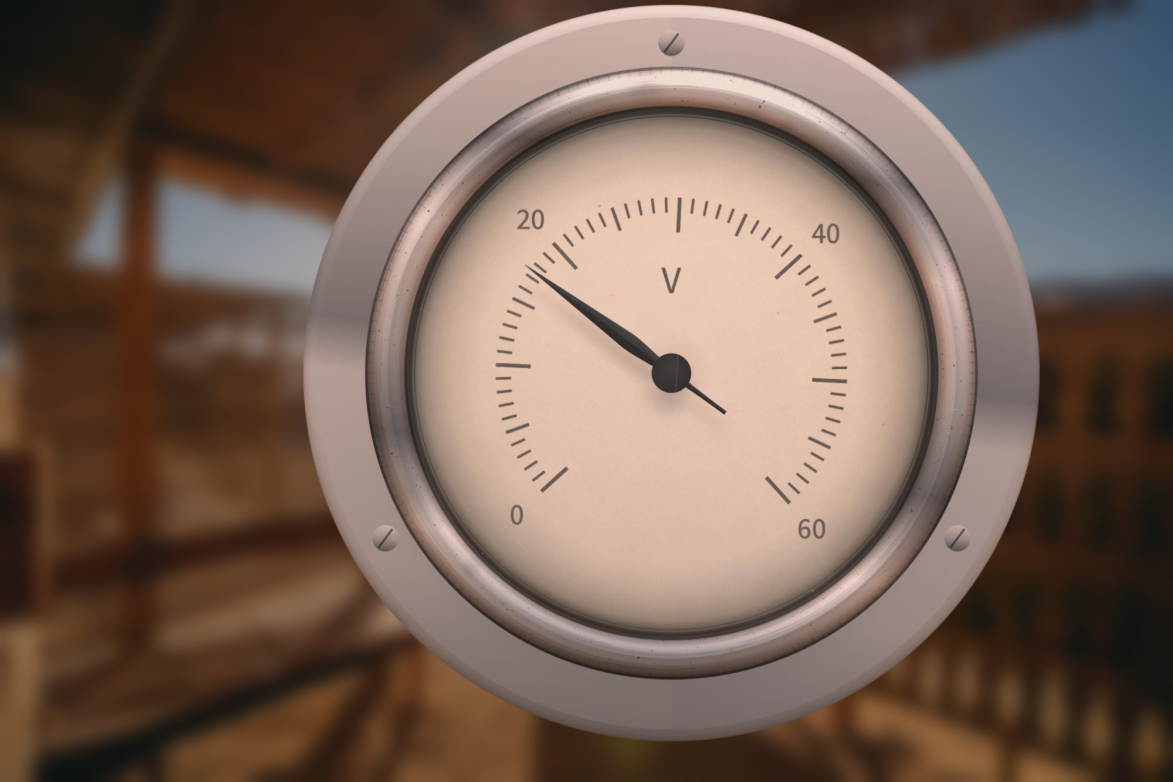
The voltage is 17.5; V
